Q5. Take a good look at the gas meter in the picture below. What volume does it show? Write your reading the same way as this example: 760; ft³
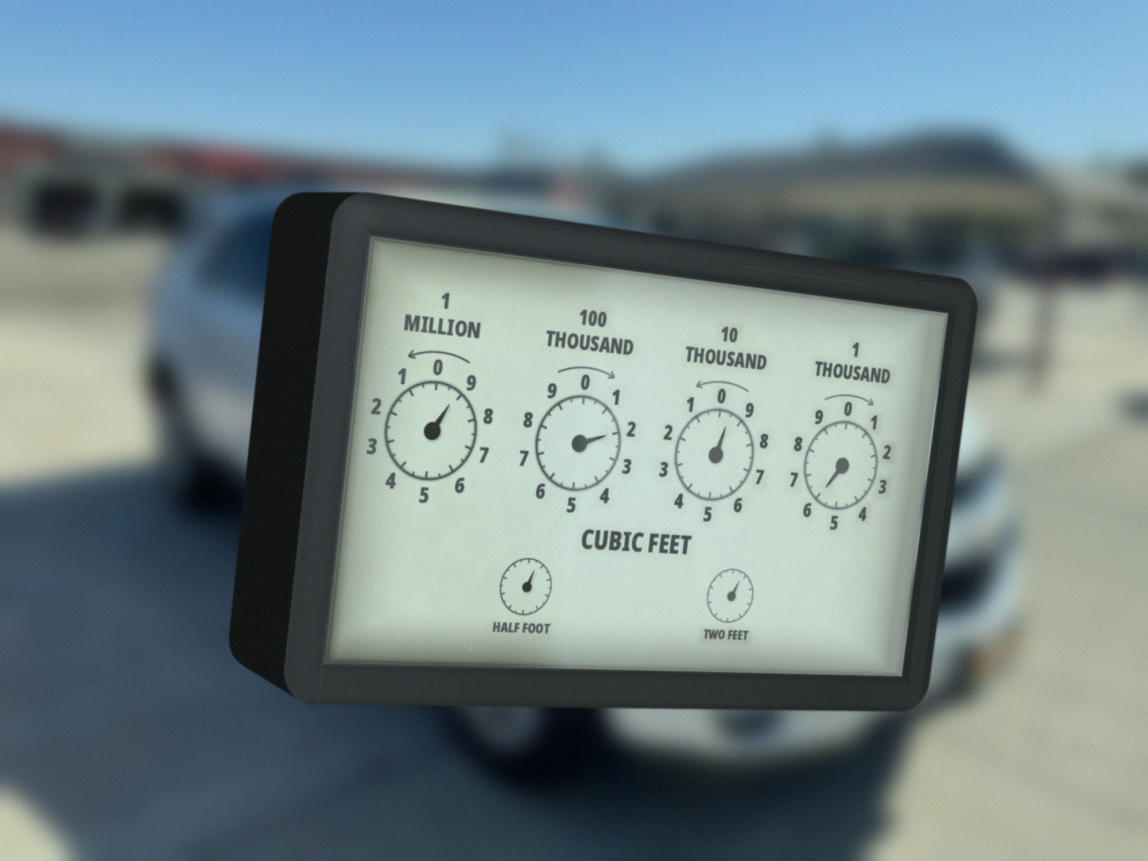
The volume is 919600; ft³
